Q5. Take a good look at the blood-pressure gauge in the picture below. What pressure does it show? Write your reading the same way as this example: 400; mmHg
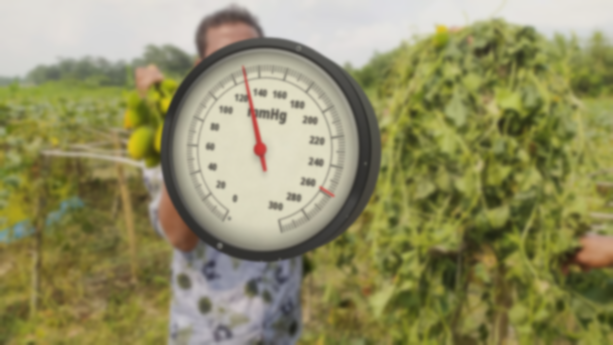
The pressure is 130; mmHg
